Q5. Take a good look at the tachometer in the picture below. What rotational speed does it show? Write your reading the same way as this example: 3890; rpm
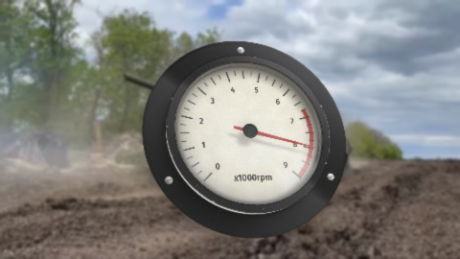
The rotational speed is 8000; rpm
